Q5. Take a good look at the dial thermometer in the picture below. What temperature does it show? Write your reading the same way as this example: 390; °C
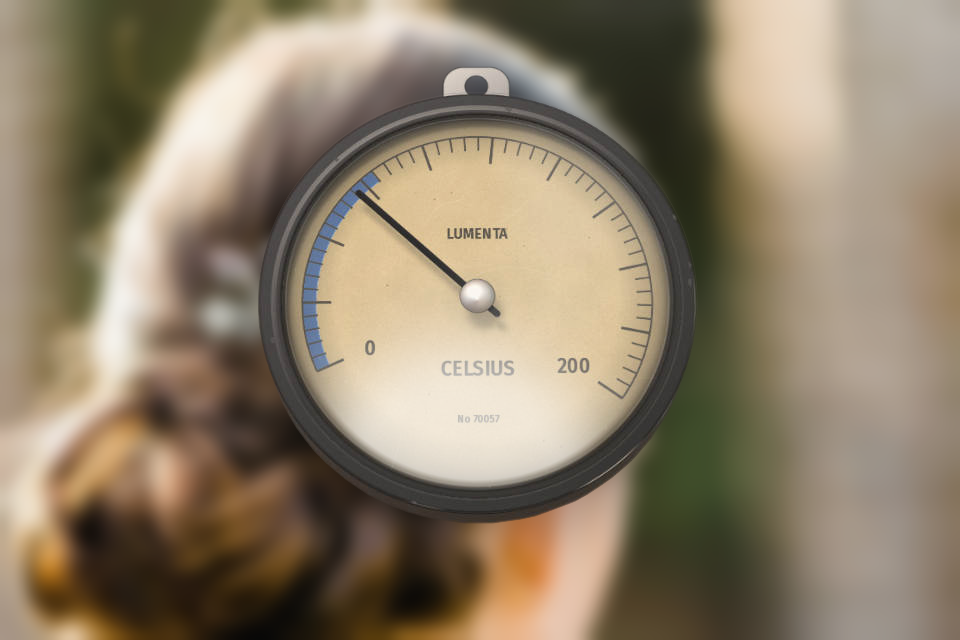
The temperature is 56; °C
